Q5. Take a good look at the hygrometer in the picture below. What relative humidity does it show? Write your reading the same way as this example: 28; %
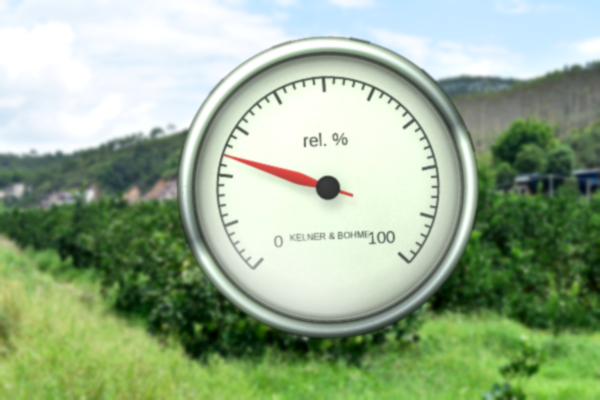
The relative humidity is 24; %
